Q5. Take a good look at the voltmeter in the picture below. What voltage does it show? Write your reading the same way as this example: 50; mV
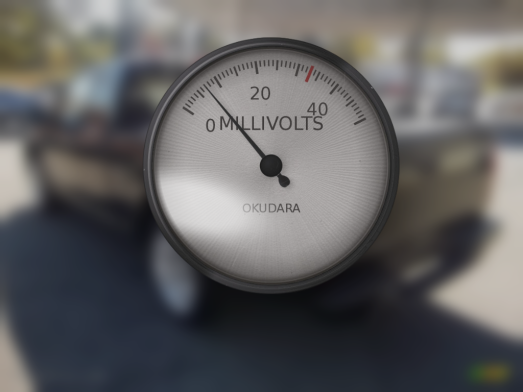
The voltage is 7; mV
